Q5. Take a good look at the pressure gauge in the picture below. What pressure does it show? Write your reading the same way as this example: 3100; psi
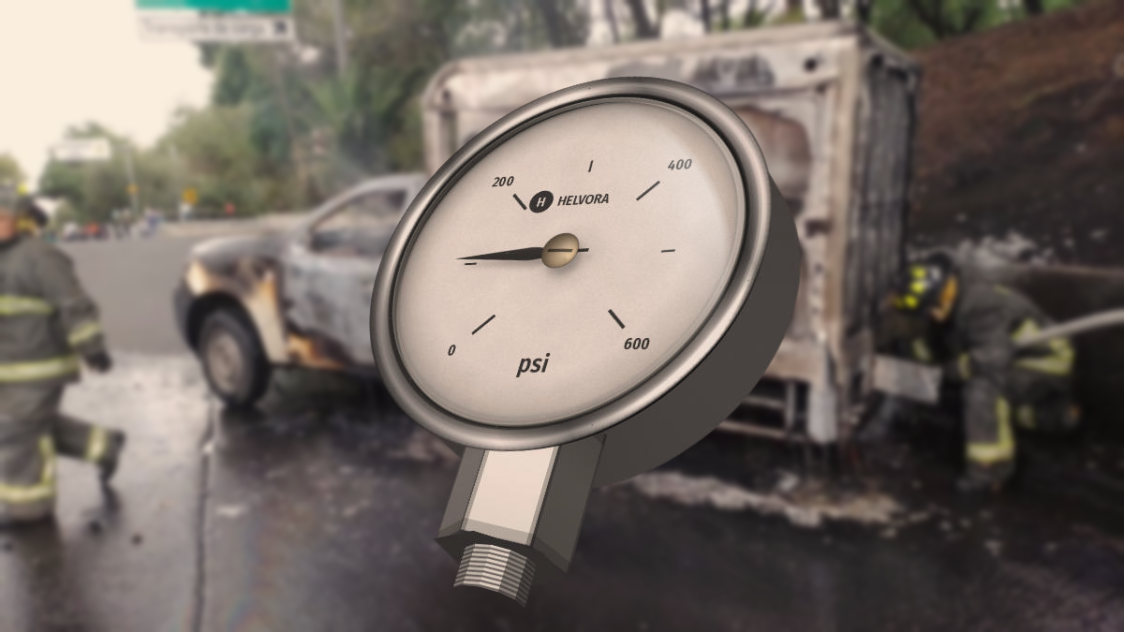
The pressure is 100; psi
